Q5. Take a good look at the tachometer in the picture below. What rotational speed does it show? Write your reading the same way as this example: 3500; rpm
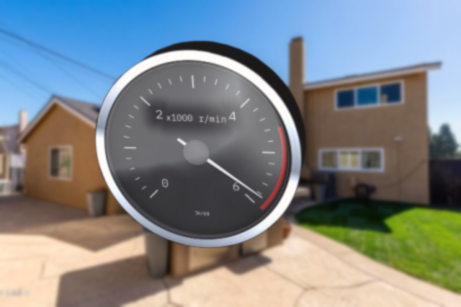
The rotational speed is 5800; rpm
